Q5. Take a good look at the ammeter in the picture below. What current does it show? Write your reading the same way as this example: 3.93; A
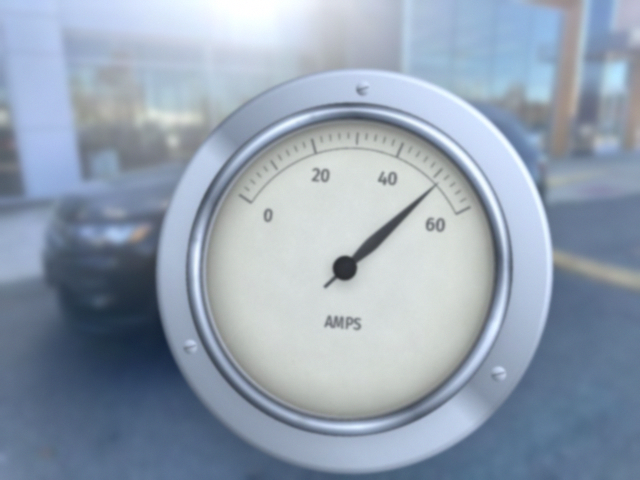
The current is 52; A
